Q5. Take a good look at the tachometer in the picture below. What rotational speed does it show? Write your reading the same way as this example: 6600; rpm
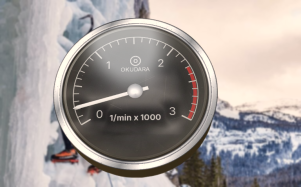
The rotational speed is 200; rpm
